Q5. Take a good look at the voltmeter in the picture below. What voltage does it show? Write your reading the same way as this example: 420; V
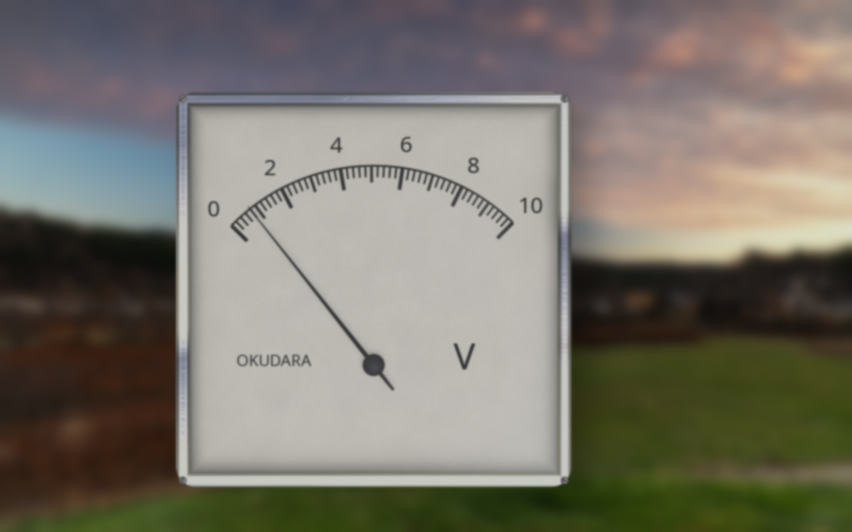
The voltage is 0.8; V
